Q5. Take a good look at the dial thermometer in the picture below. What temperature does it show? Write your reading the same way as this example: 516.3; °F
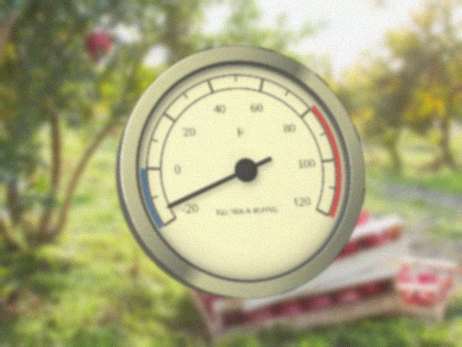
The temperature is -15; °F
